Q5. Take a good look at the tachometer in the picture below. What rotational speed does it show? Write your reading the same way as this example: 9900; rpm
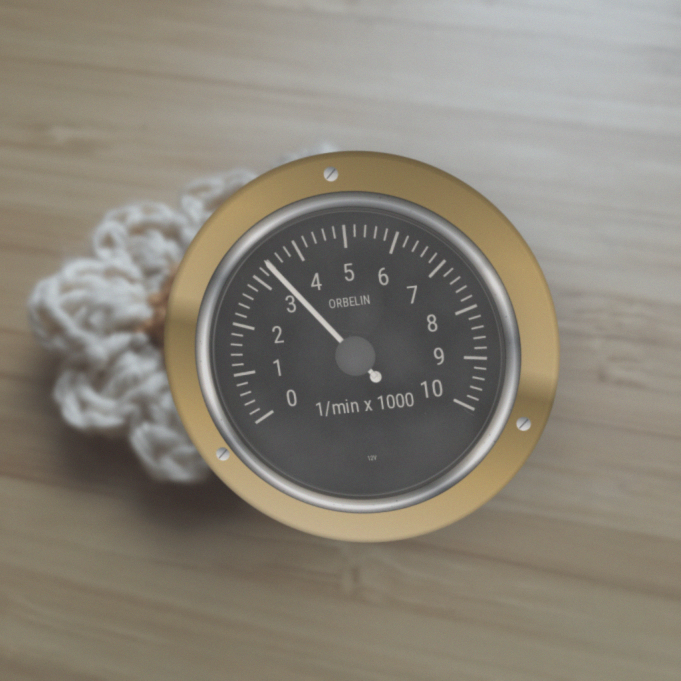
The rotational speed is 3400; rpm
